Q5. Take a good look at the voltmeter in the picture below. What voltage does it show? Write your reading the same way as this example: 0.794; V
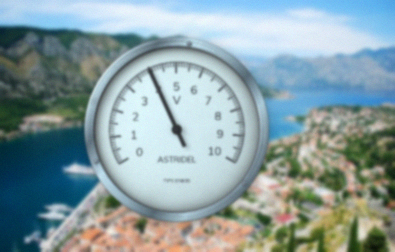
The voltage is 4; V
